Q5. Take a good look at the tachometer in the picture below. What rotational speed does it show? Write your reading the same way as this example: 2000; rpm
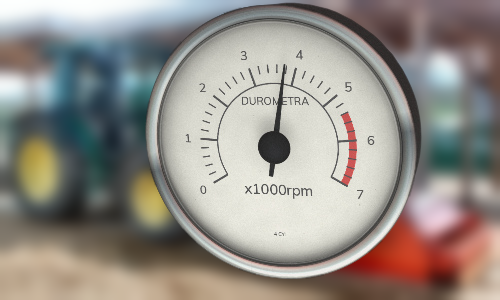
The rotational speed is 3800; rpm
